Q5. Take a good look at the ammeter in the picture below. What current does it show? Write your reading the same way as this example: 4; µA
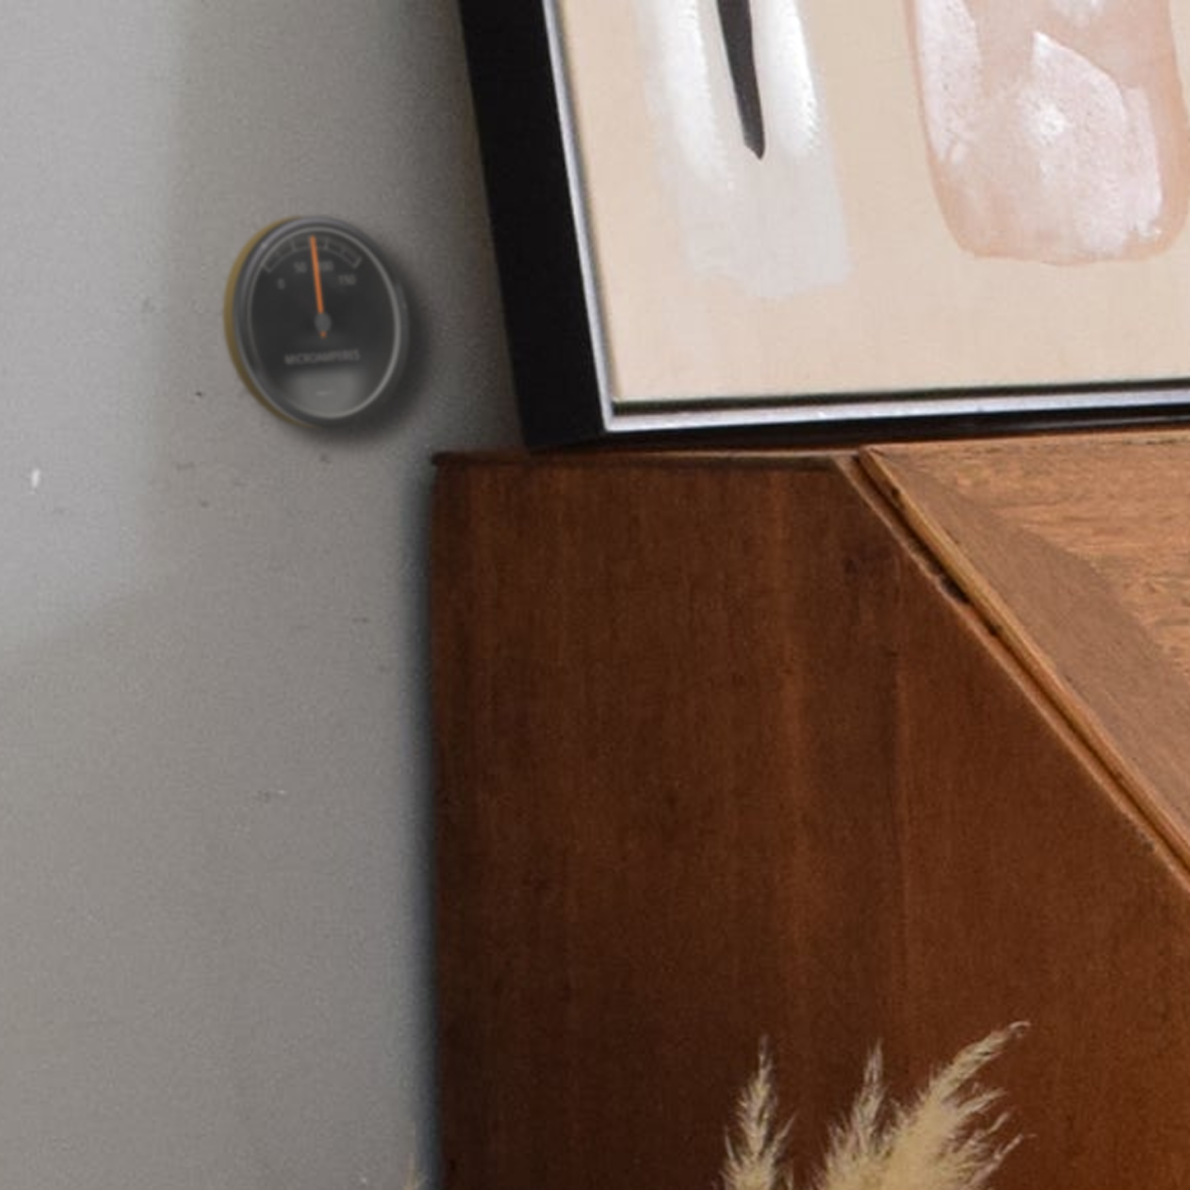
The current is 75; µA
